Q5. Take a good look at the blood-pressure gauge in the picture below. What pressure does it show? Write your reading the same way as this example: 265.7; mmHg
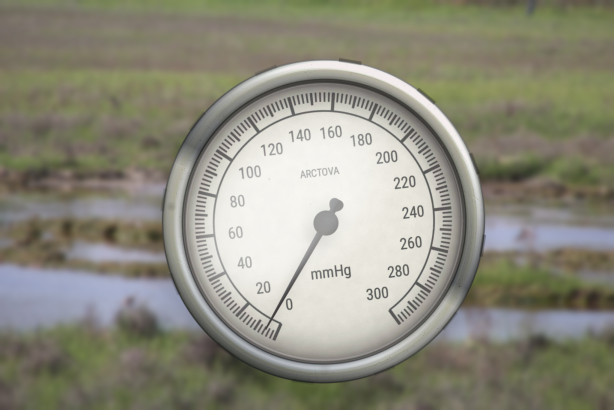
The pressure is 6; mmHg
